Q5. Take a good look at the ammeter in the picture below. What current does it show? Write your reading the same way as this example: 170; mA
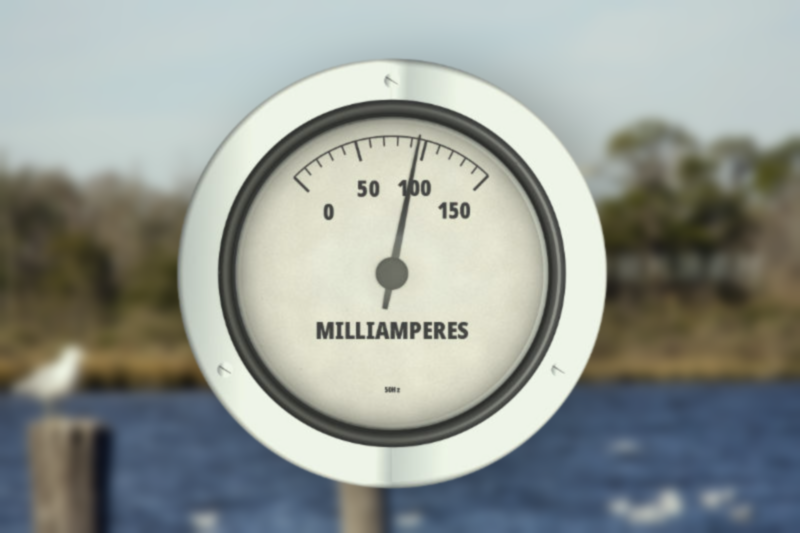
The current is 95; mA
